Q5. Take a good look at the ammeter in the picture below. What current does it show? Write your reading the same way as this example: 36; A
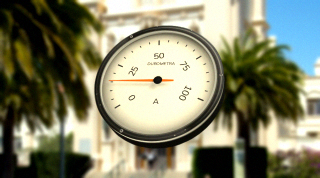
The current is 15; A
